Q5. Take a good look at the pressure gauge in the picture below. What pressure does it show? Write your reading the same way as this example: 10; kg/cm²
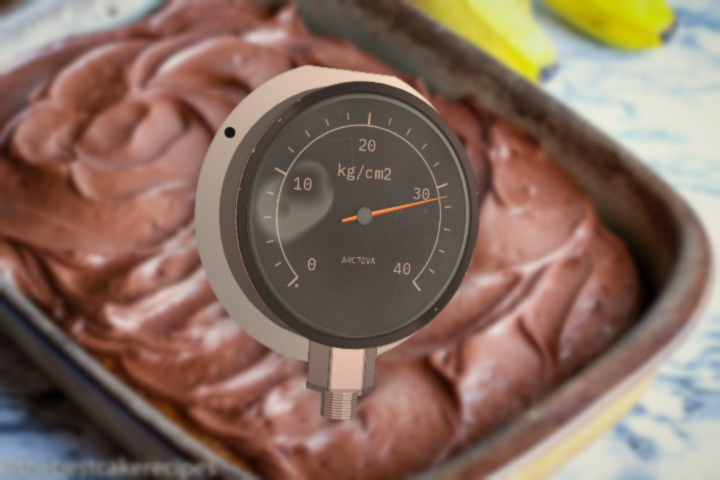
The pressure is 31; kg/cm²
